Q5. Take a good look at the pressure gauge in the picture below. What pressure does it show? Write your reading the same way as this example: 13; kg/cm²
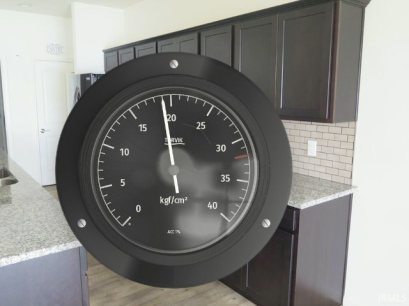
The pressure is 19; kg/cm²
